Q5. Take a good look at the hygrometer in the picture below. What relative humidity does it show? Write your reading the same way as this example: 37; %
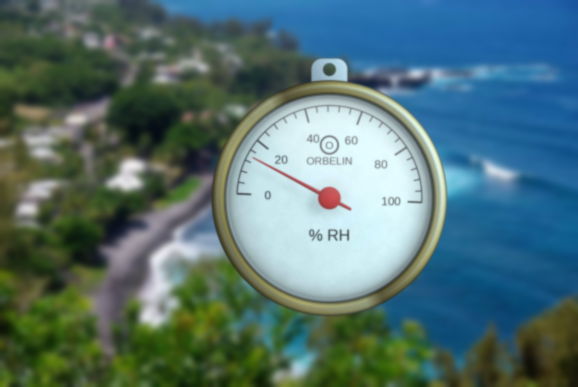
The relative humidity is 14; %
